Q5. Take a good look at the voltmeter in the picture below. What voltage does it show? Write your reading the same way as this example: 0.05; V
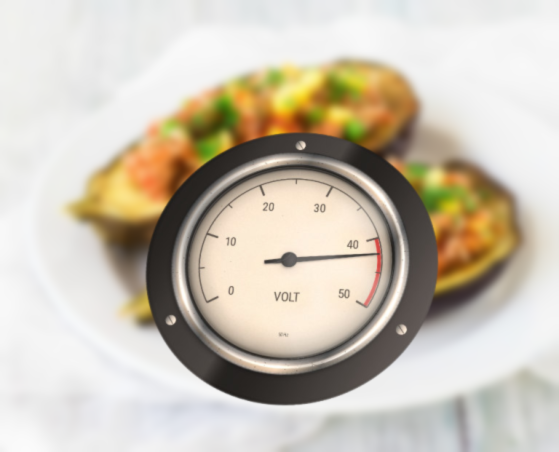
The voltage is 42.5; V
